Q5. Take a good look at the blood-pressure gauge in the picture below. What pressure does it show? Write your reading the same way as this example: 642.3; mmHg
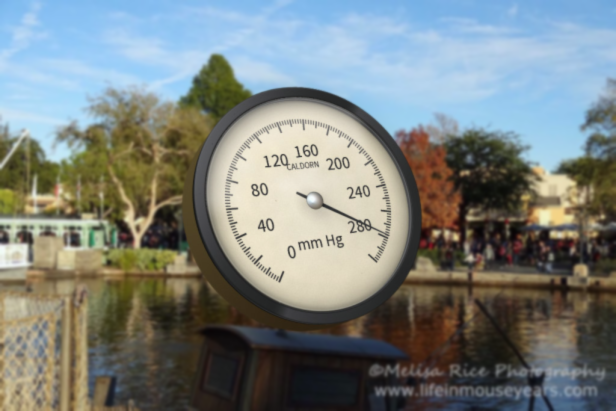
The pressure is 280; mmHg
